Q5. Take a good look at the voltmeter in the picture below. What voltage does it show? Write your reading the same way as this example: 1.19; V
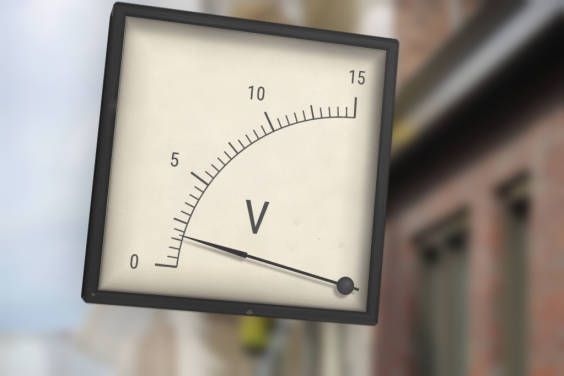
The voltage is 1.75; V
